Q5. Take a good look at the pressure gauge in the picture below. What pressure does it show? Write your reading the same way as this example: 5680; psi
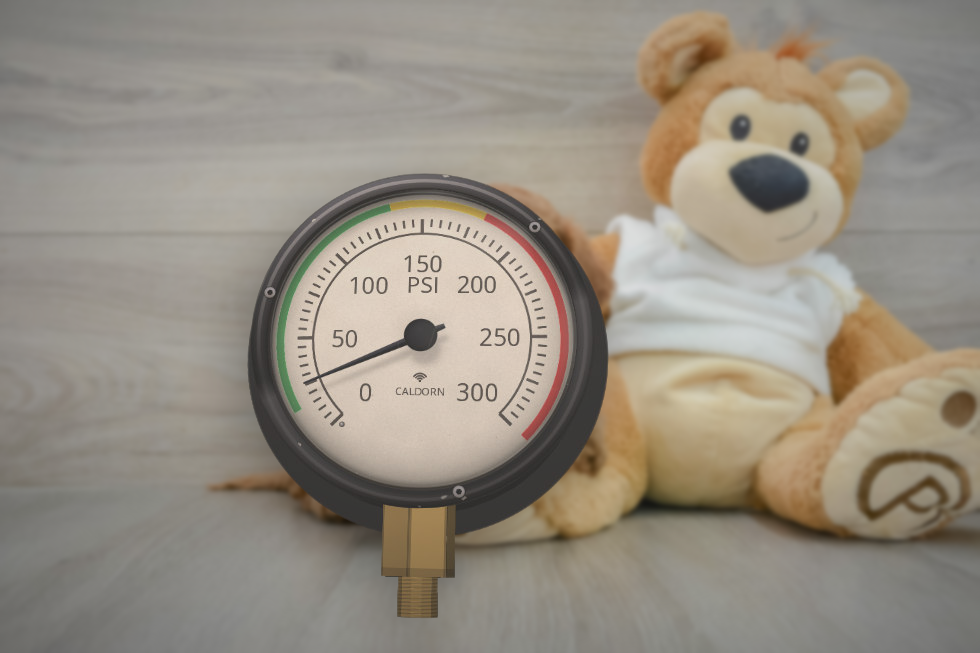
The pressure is 25; psi
